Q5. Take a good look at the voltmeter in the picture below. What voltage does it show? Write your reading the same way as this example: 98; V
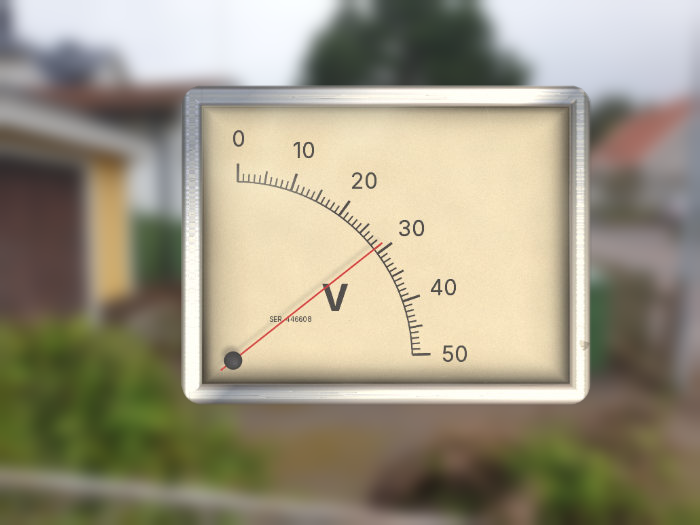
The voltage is 29; V
